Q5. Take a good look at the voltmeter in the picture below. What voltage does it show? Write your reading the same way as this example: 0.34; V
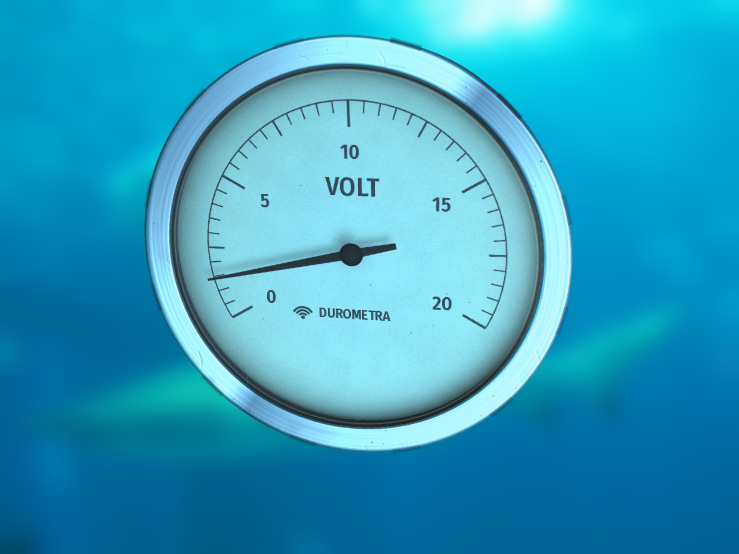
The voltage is 1.5; V
